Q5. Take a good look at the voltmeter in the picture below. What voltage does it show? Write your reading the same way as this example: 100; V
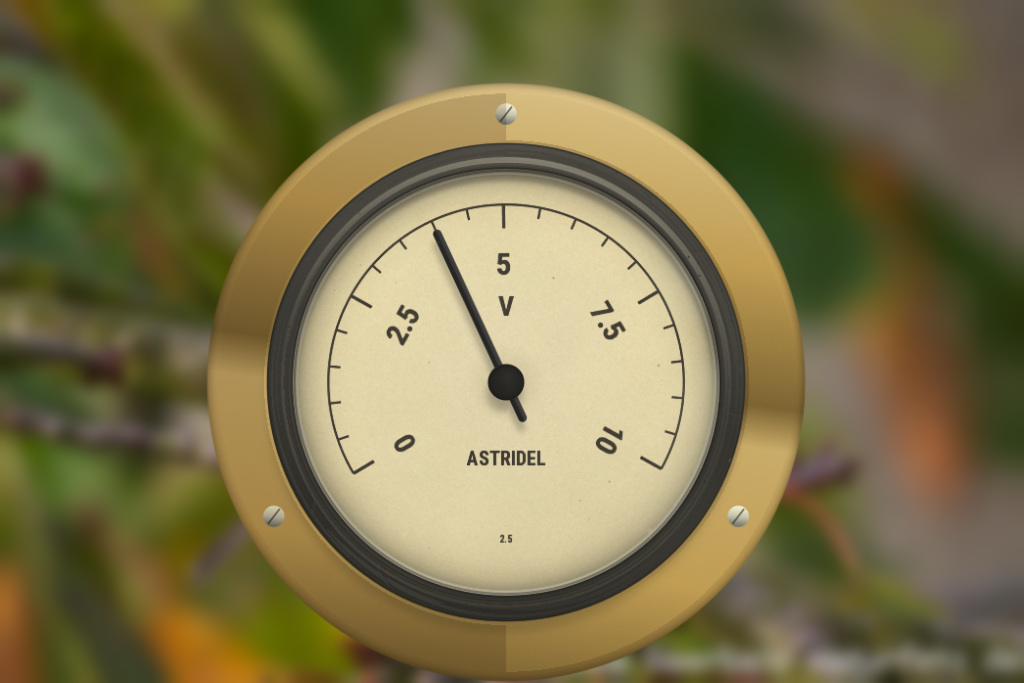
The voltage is 4; V
